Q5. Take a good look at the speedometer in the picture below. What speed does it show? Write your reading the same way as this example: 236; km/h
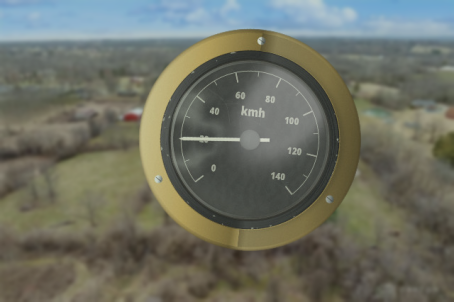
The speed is 20; km/h
